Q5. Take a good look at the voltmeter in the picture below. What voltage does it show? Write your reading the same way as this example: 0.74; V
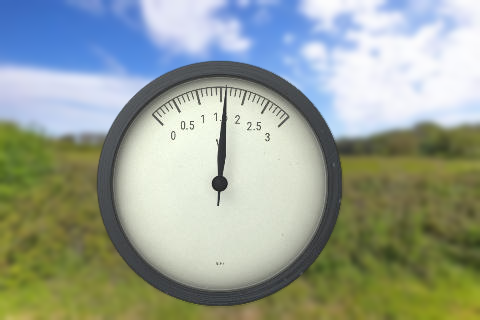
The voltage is 1.6; V
